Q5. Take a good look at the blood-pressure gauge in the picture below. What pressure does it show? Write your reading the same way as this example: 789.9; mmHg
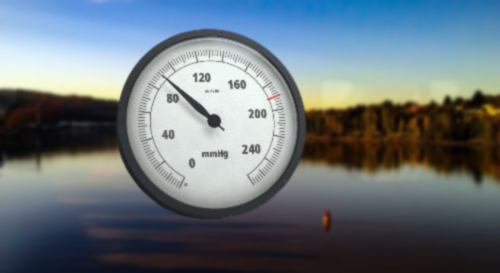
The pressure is 90; mmHg
